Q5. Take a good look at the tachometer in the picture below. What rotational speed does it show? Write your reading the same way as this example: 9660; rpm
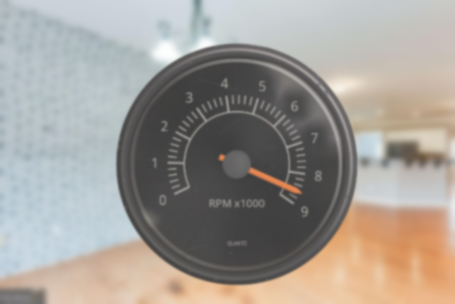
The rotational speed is 8600; rpm
